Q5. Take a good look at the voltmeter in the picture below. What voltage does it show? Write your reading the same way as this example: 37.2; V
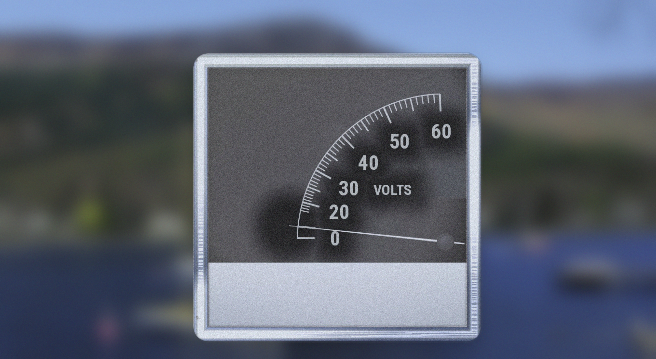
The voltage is 10; V
